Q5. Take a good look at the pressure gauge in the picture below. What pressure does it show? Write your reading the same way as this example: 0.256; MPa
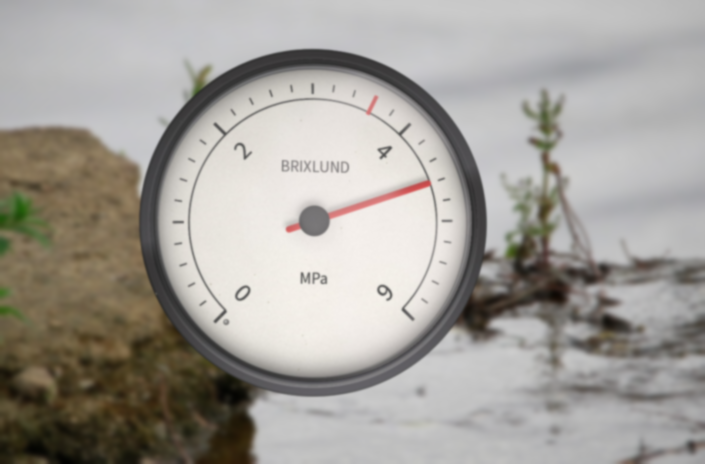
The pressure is 4.6; MPa
